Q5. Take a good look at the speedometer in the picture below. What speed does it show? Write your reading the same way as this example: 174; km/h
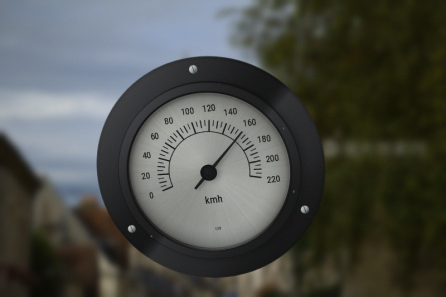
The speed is 160; km/h
